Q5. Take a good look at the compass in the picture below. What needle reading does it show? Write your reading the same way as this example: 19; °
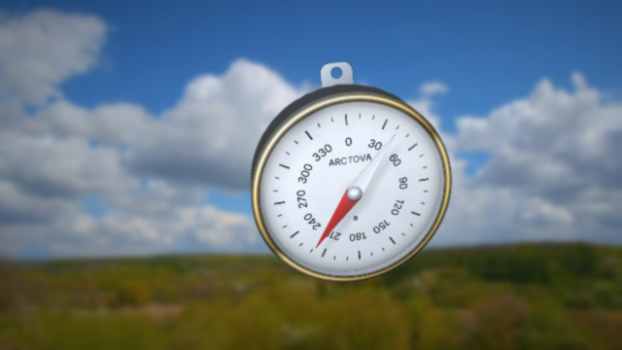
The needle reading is 220; °
